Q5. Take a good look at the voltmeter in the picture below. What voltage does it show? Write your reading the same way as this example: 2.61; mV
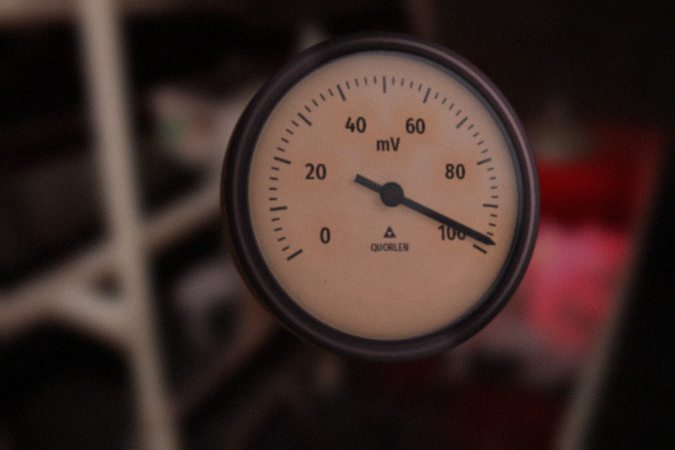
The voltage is 98; mV
